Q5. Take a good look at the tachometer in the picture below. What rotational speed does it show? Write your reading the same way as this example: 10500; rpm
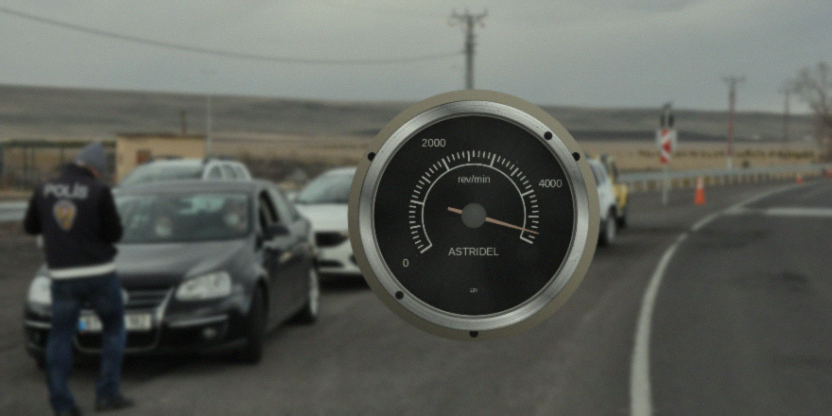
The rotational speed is 4800; rpm
